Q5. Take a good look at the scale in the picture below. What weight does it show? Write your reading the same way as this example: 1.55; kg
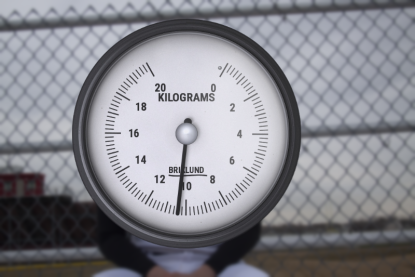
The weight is 10.4; kg
